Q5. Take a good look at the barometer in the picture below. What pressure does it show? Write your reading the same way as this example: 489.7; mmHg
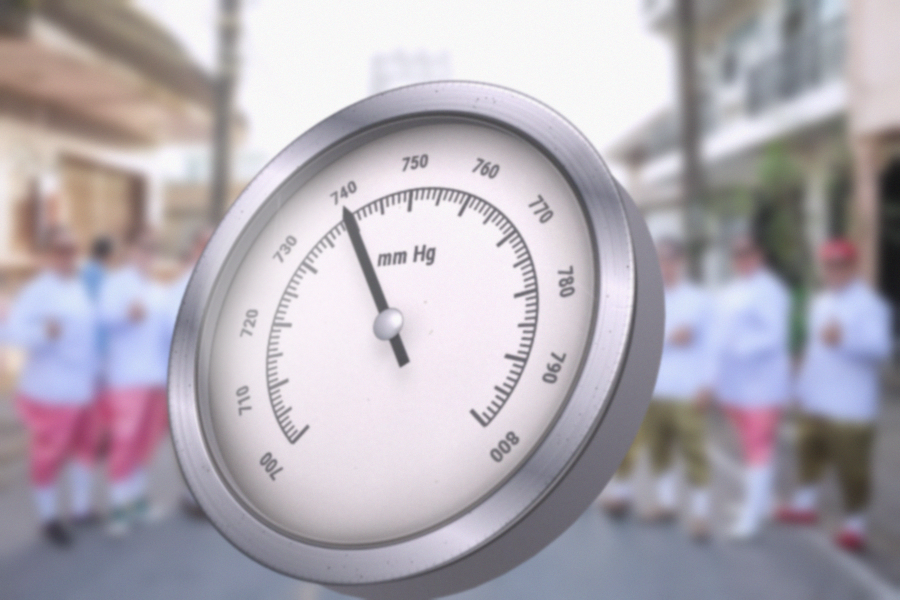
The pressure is 740; mmHg
